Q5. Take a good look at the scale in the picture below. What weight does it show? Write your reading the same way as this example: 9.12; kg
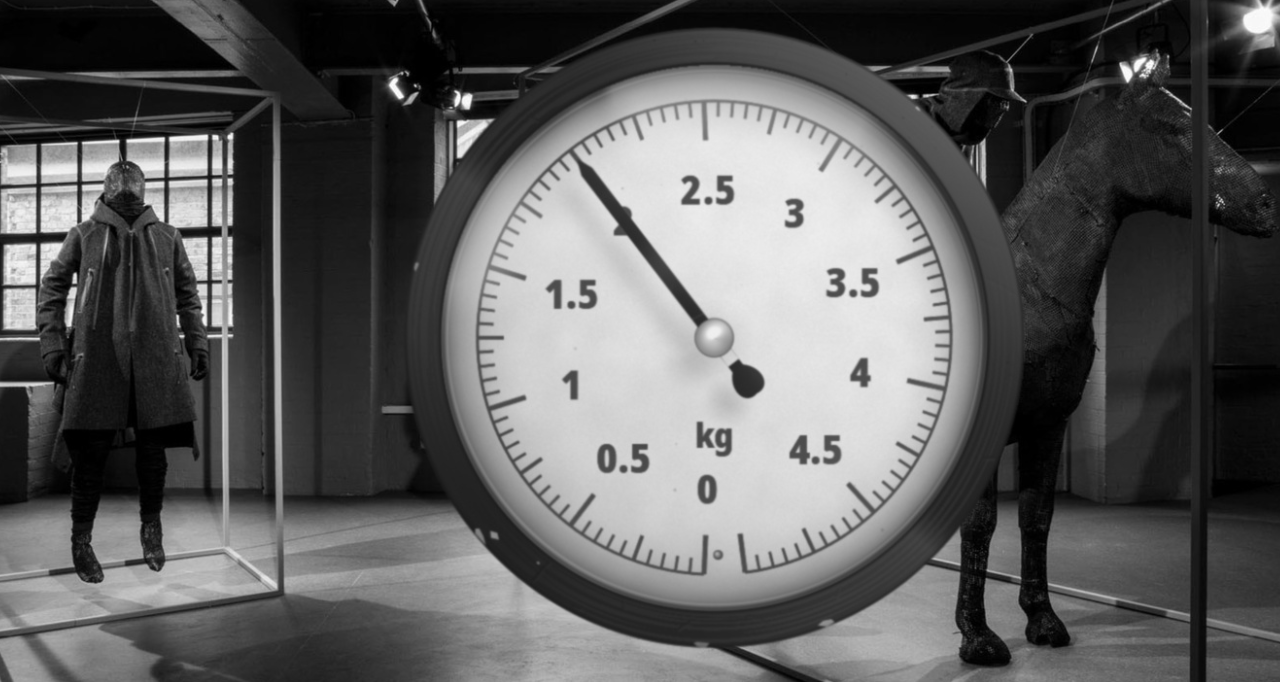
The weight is 2; kg
